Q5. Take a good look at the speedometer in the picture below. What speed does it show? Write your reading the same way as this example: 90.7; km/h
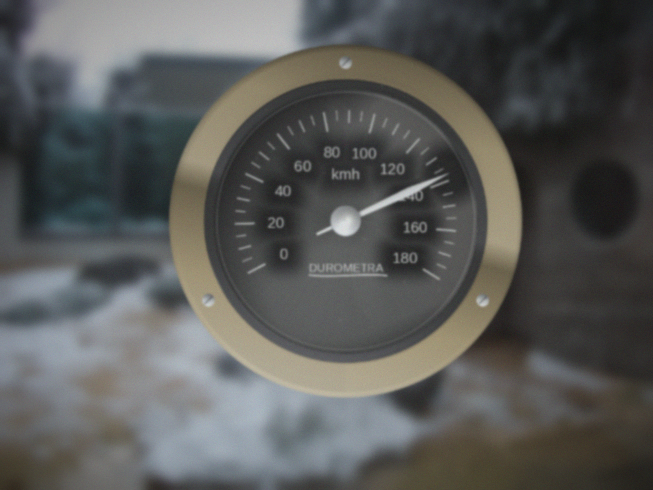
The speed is 137.5; km/h
